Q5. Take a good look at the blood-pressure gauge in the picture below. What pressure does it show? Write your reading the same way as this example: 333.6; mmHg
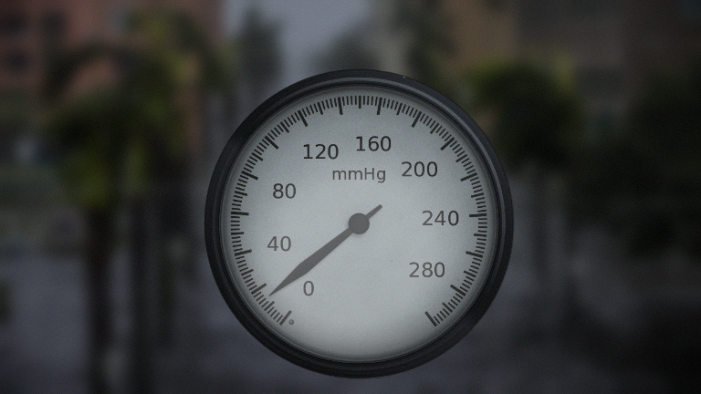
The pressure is 14; mmHg
